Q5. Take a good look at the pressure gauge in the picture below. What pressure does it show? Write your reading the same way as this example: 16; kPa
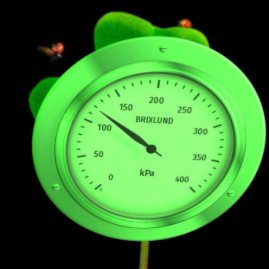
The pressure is 120; kPa
